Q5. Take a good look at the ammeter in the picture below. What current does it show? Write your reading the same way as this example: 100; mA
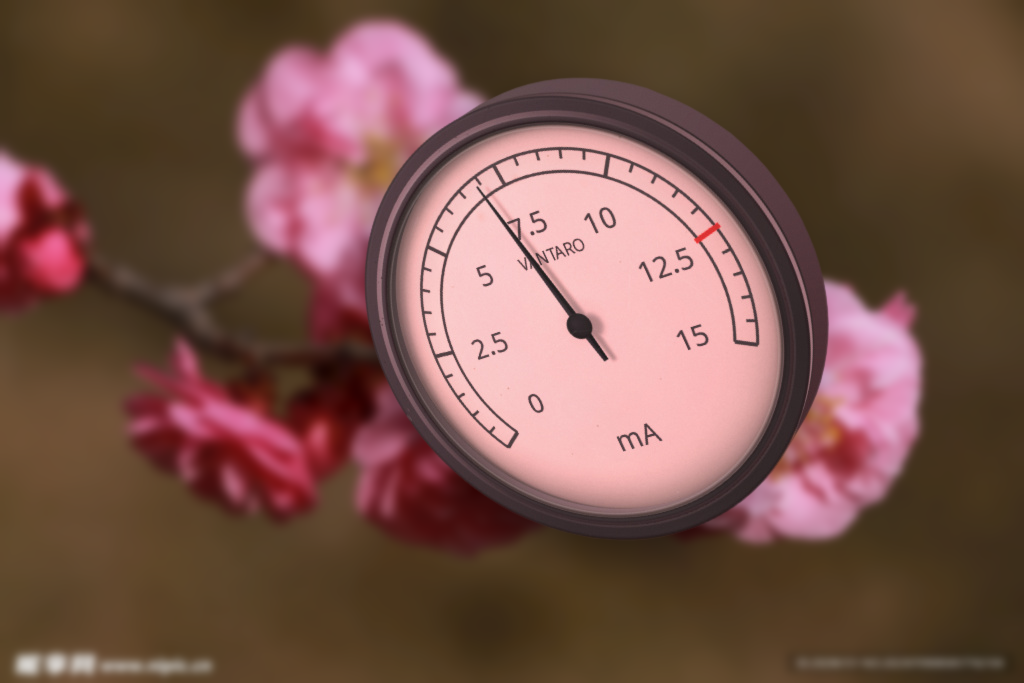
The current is 7; mA
